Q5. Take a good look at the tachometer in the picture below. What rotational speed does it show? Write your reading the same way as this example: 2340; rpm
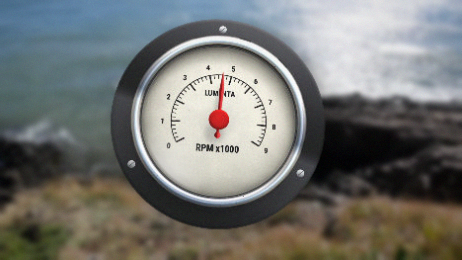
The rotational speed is 4600; rpm
